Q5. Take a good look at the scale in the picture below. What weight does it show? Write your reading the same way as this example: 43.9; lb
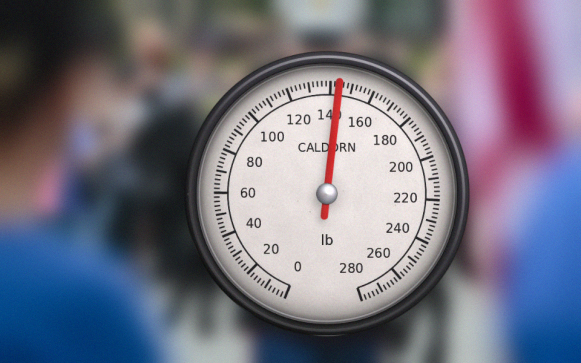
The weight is 144; lb
